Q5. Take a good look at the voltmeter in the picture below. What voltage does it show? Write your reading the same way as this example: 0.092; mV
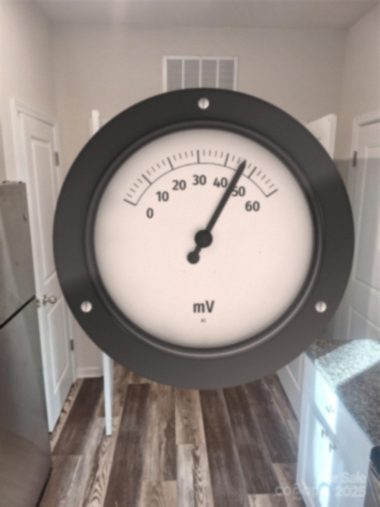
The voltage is 46; mV
